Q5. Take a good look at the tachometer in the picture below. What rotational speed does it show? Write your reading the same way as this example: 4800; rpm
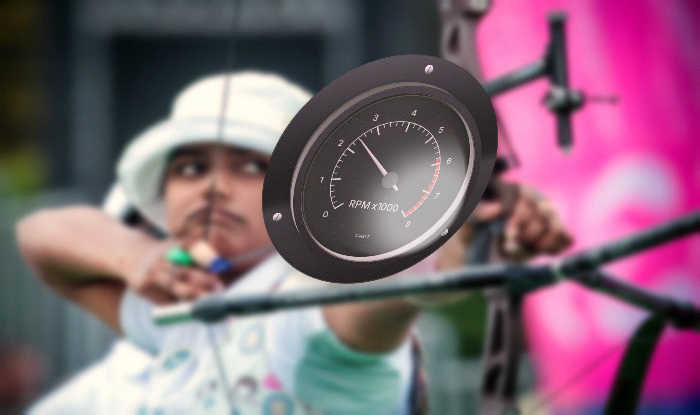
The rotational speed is 2400; rpm
